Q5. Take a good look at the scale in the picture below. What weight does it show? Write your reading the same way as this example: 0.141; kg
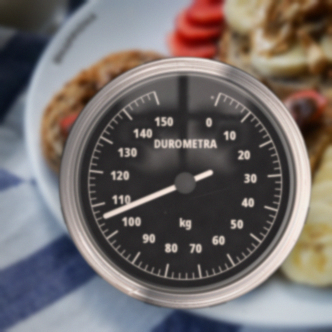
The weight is 106; kg
